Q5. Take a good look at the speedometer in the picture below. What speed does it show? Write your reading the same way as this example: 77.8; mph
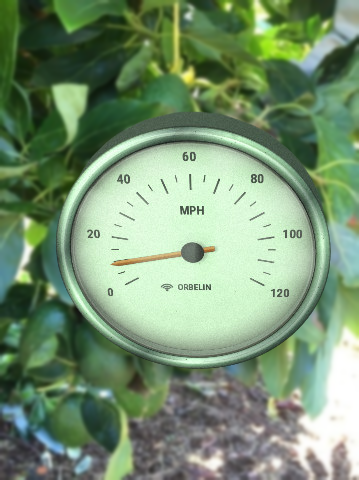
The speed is 10; mph
